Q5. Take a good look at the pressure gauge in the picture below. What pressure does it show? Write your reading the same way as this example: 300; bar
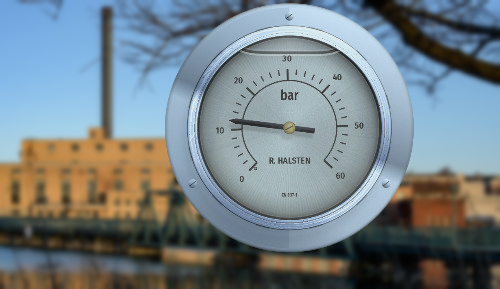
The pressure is 12; bar
